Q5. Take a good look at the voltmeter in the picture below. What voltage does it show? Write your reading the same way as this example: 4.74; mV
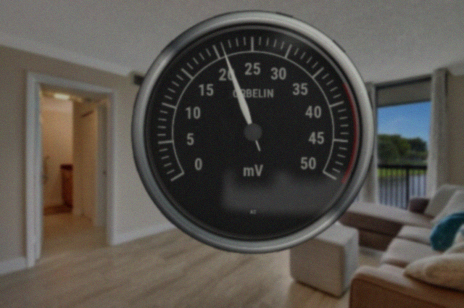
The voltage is 21; mV
